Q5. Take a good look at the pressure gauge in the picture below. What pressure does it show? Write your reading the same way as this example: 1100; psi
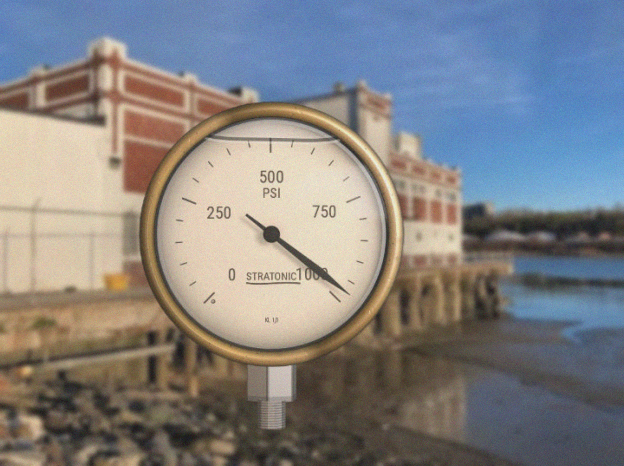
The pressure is 975; psi
